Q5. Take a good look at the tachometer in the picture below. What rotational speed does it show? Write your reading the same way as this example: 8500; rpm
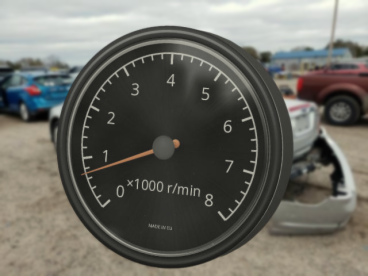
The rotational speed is 700; rpm
